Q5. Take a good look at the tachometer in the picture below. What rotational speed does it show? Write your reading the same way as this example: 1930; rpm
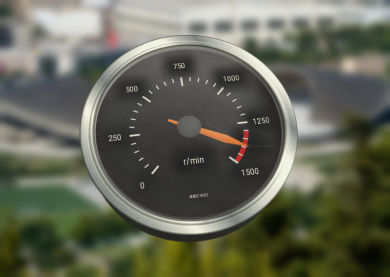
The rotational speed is 1400; rpm
